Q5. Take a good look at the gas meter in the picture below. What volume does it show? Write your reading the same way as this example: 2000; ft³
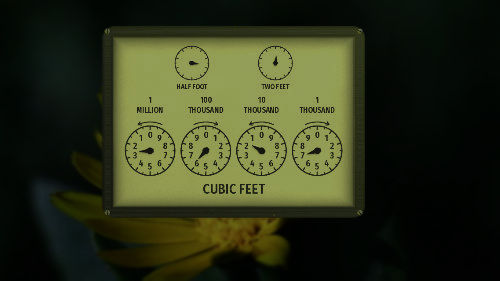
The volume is 261700; ft³
